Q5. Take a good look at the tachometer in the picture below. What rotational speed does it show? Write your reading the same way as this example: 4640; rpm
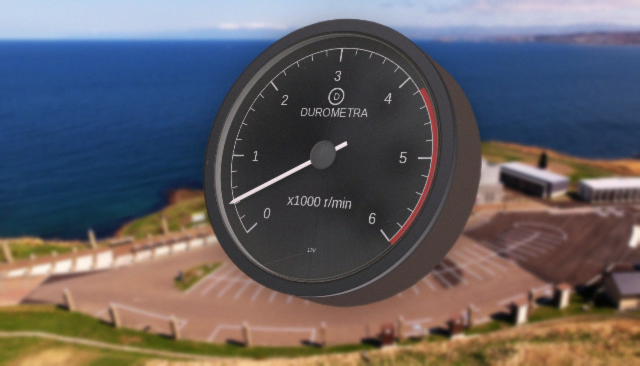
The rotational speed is 400; rpm
